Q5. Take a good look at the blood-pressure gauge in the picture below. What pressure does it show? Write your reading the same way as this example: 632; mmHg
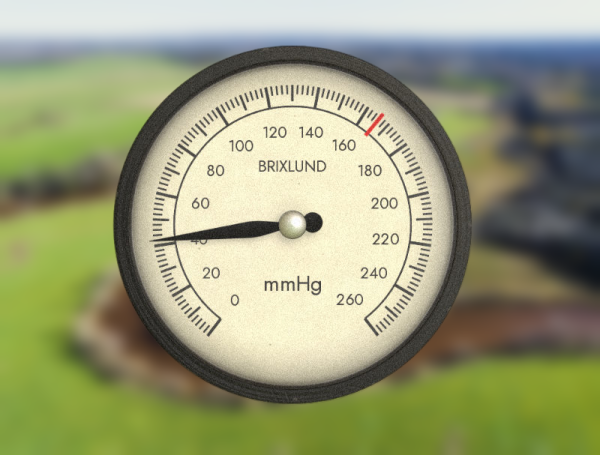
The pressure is 42; mmHg
